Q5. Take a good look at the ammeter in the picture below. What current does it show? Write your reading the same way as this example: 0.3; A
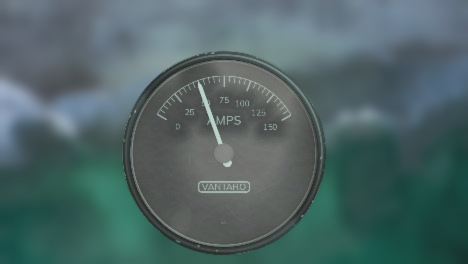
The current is 50; A
